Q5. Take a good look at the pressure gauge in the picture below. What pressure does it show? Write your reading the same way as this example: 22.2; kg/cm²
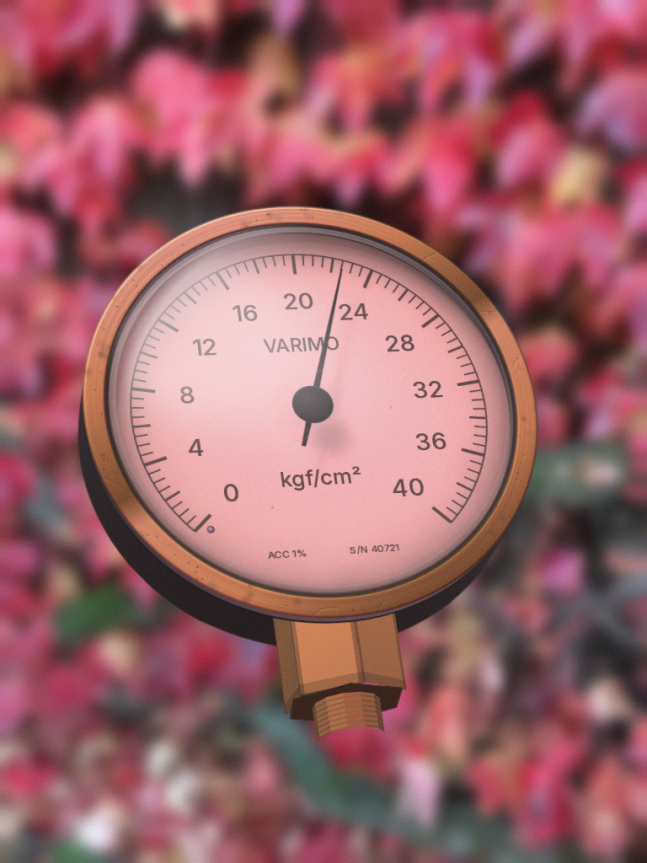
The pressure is 22.5; kg/cm²
